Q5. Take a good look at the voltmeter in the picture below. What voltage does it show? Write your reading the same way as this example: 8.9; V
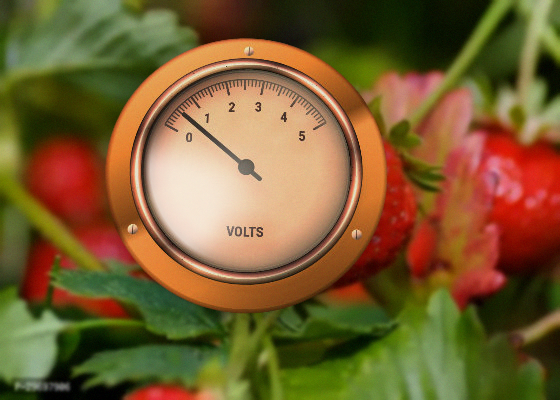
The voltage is 0.5; V
